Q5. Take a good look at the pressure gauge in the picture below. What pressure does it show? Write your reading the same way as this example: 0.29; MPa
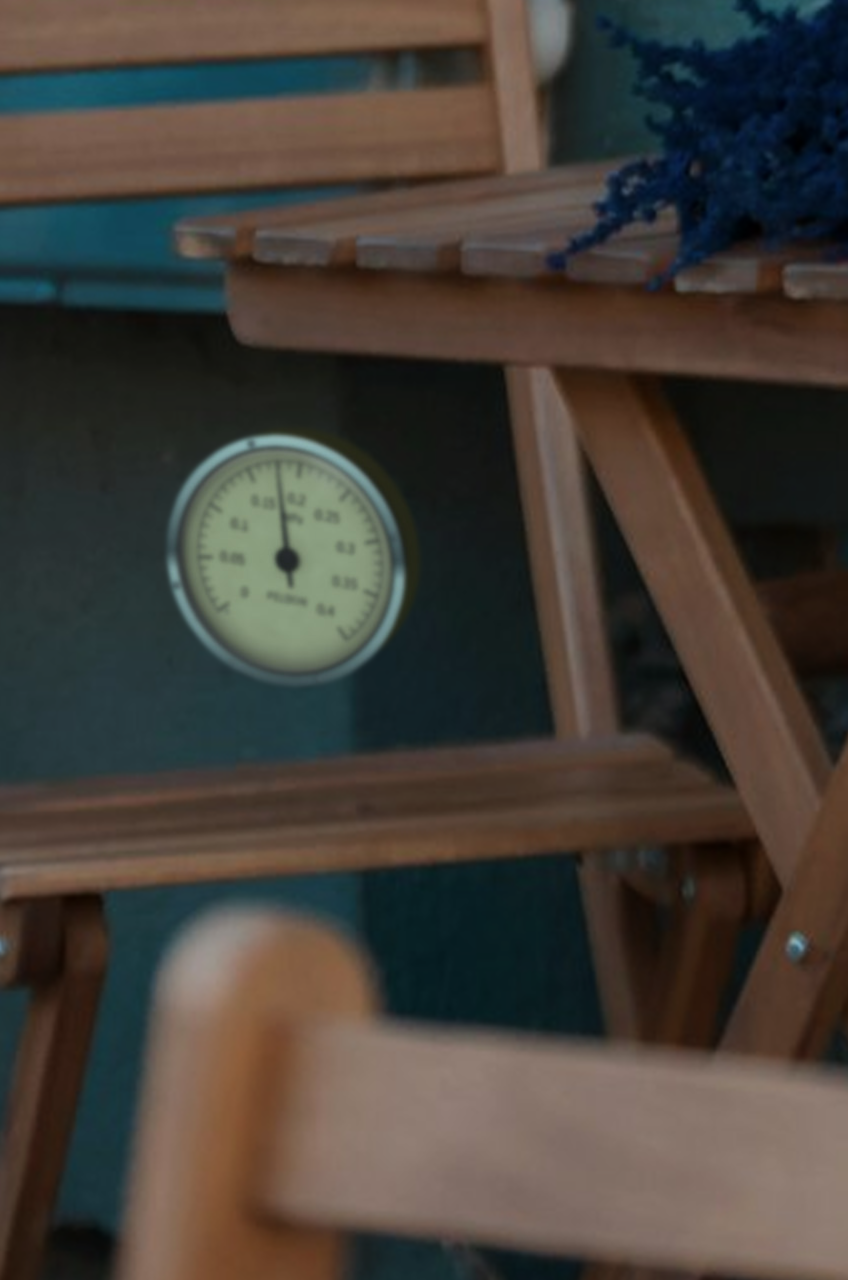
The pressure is 0.18; MPa
